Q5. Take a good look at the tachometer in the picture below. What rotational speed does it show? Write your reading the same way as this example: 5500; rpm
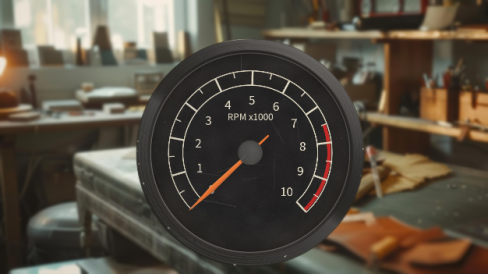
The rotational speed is 0; rpm
